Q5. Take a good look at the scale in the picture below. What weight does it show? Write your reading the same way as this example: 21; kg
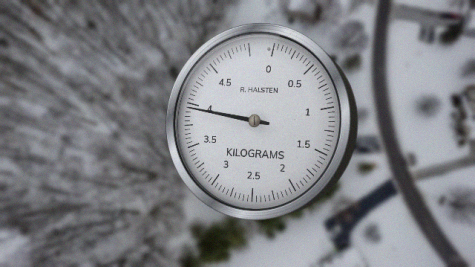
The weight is 3.95; kg
